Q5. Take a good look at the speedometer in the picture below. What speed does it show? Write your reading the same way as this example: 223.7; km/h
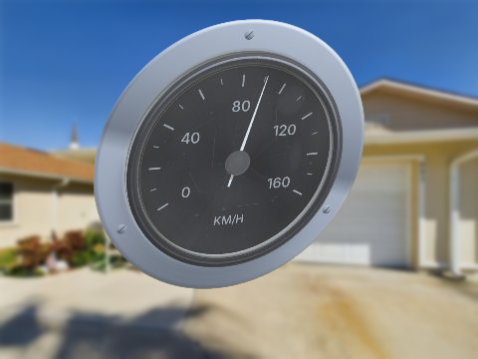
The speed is 90; km/h
